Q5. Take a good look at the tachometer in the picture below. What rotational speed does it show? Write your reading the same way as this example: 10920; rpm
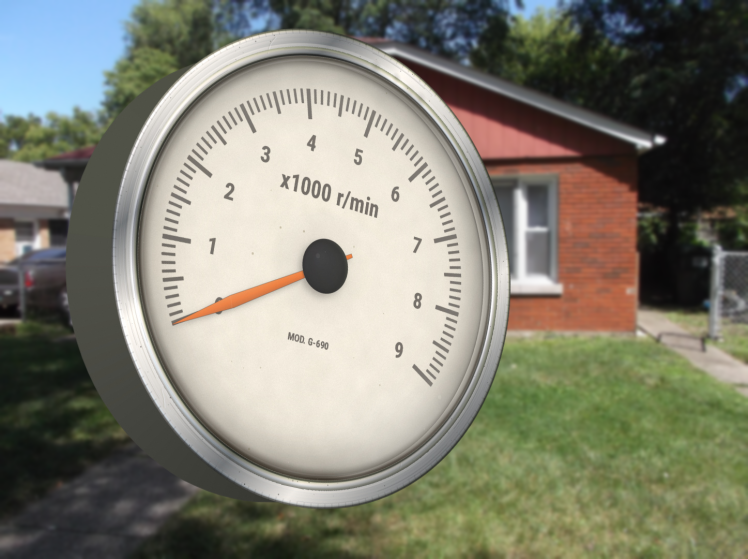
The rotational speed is 0; rpm
